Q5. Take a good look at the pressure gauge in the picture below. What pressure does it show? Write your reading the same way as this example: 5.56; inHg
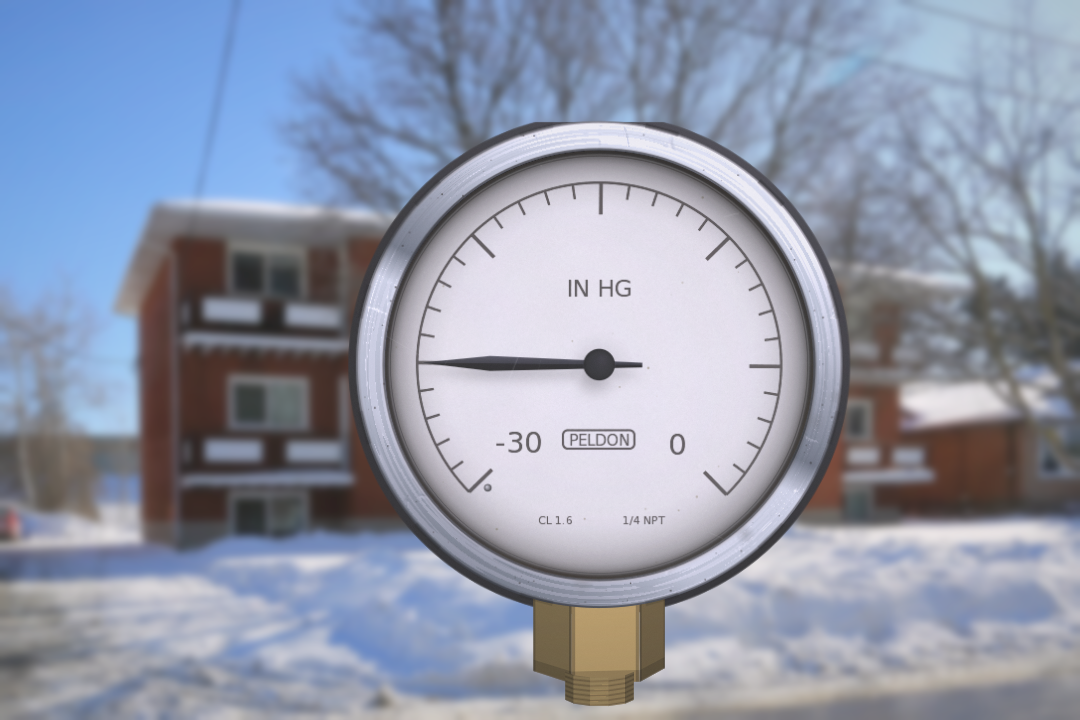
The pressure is -25; inHg
